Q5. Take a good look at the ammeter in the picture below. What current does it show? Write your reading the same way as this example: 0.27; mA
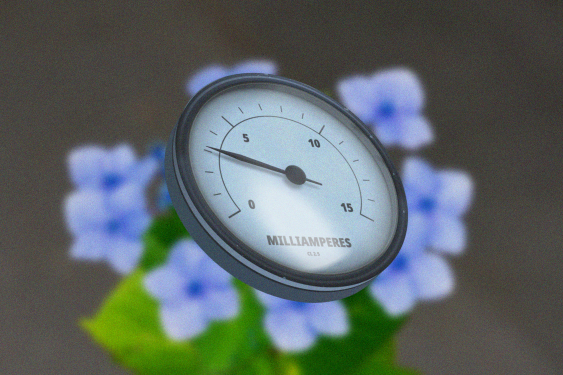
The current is 3; mA
